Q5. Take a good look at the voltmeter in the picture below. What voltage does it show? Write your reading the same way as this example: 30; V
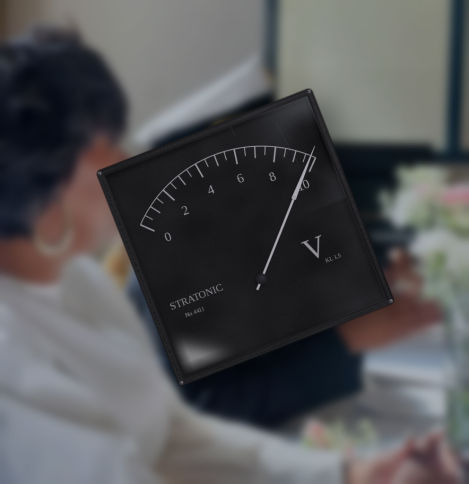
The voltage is 9.75; V
